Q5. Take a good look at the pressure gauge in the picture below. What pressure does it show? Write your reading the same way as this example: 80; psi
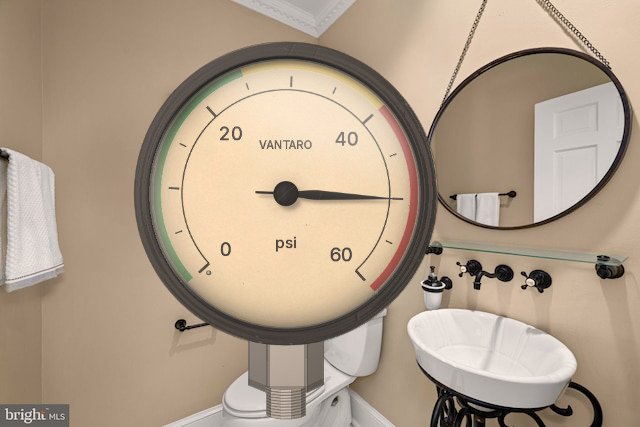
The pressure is 50; psi
